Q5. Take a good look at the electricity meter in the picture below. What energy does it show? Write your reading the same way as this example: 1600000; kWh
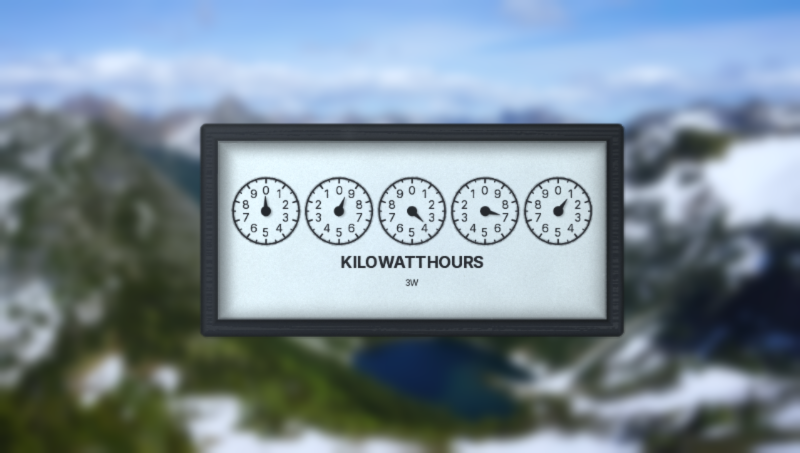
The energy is 99371; kWh
